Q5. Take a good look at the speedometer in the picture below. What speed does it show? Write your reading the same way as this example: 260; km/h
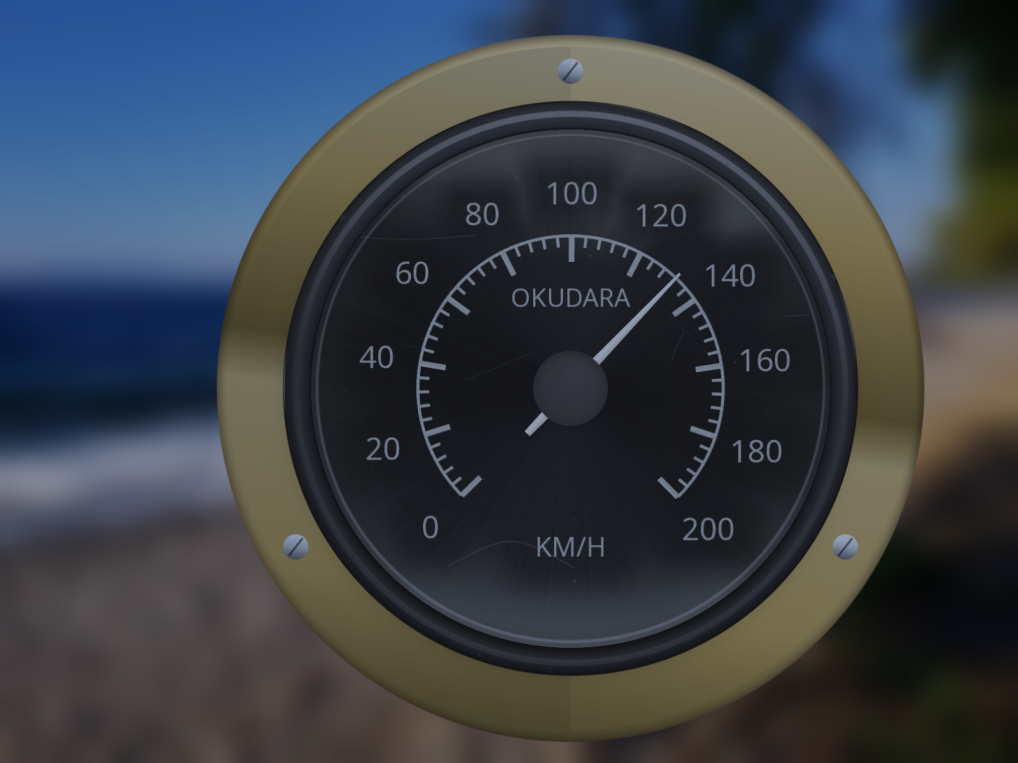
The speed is 132; km/h
